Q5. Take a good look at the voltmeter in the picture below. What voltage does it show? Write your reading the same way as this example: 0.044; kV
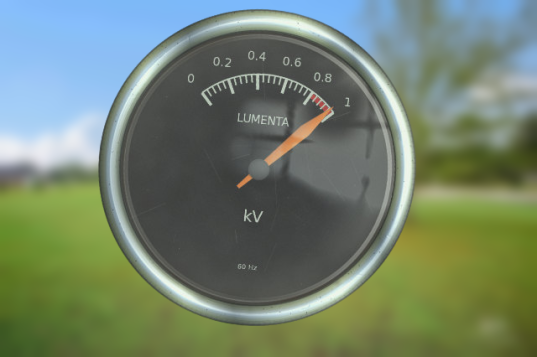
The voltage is 0.96; kV
